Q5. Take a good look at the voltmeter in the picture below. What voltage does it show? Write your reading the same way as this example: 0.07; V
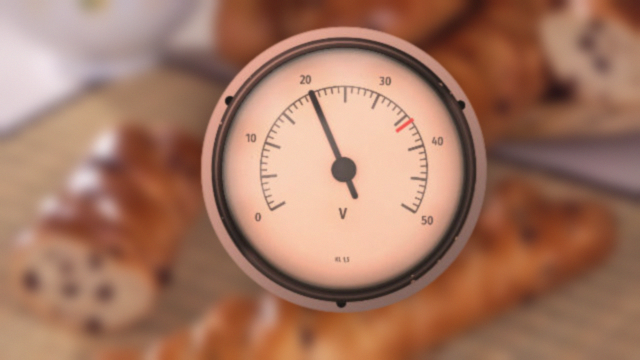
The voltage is 20; V
